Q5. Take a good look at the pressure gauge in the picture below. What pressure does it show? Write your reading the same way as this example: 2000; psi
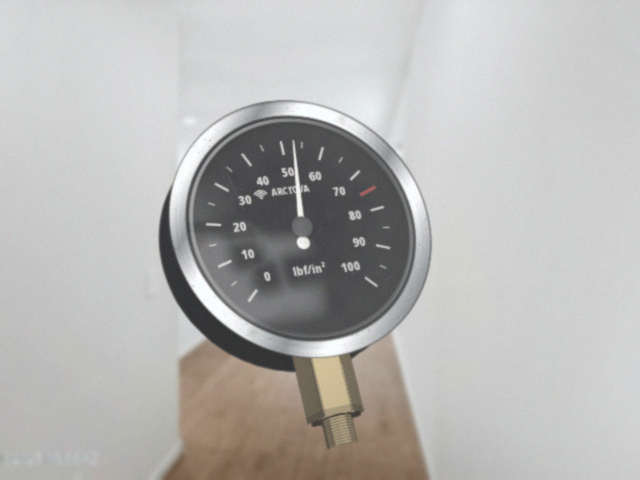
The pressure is 52.5; psi
